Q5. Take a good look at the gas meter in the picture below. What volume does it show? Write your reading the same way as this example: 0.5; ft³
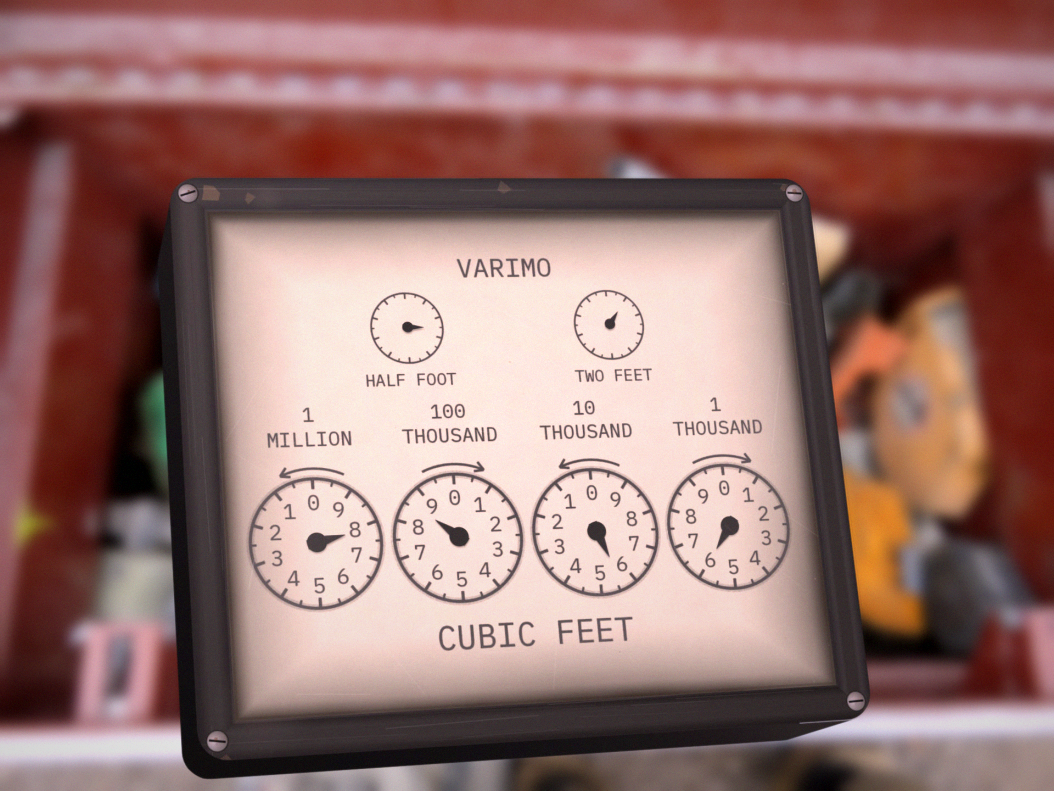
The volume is 785600; ft³
